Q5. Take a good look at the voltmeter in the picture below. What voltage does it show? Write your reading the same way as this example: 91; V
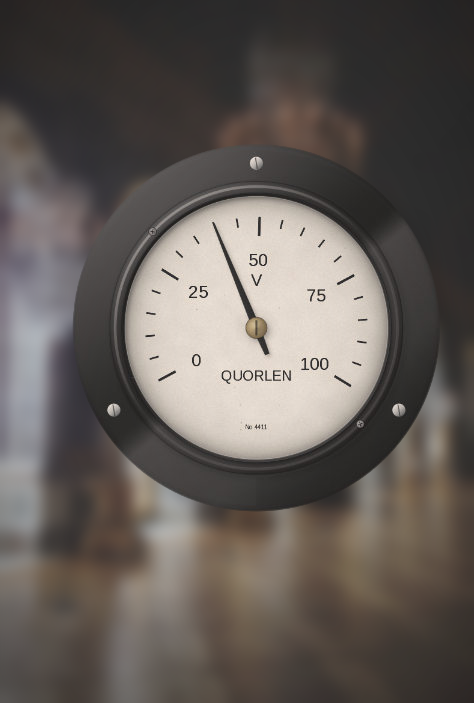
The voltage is 40; V
